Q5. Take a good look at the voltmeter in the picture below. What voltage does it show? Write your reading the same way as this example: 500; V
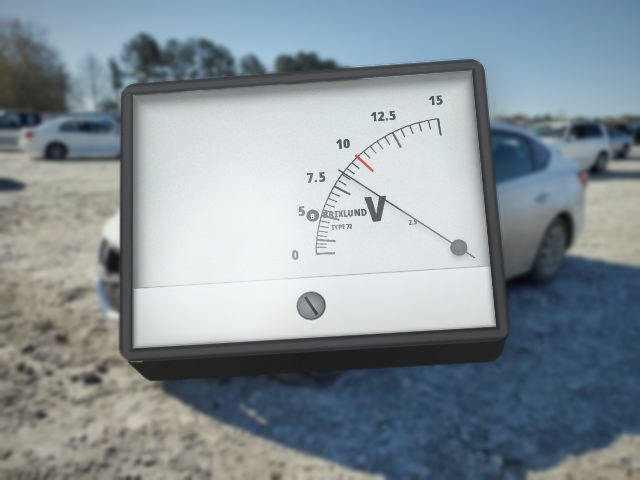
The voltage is 8.5; V
